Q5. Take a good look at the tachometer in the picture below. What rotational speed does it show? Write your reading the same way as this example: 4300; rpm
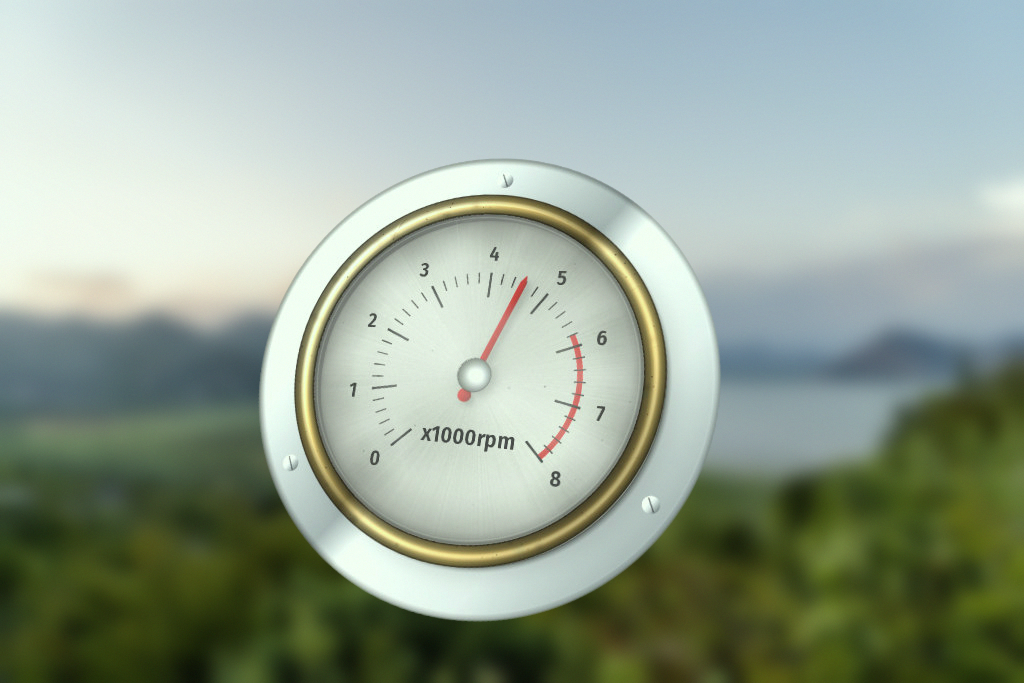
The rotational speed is 4600; rpm
